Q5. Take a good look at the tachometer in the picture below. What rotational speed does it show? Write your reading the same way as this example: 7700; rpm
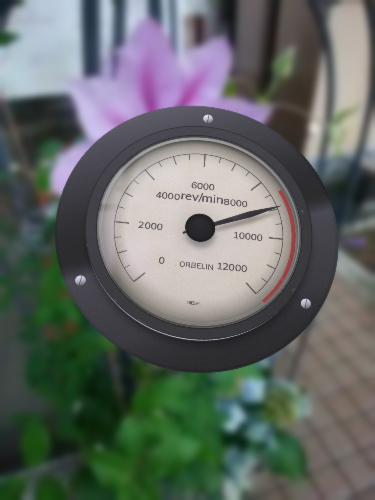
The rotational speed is 9000; rpm
